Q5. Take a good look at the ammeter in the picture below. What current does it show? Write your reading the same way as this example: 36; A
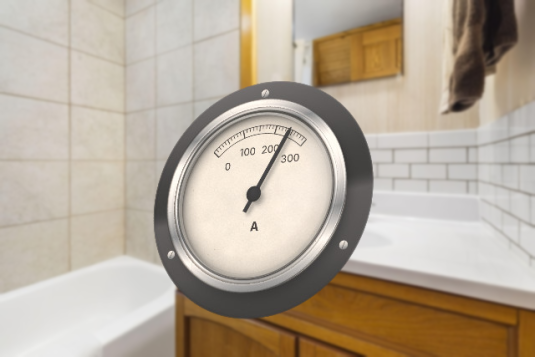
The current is 250; A
